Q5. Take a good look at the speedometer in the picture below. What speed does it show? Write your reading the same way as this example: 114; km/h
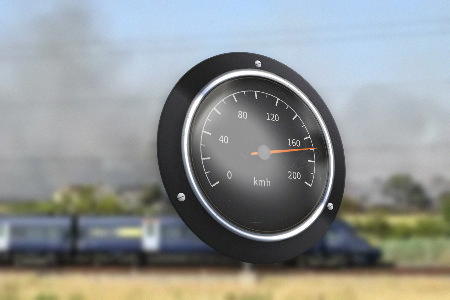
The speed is 170; km/h
